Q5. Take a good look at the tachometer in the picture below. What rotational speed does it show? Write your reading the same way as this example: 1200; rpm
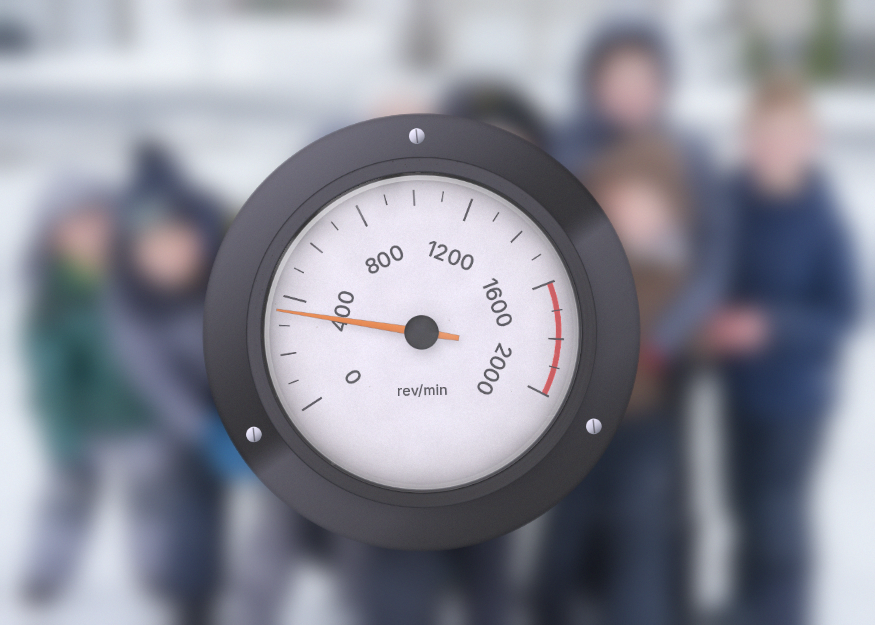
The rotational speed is 350; rpm
